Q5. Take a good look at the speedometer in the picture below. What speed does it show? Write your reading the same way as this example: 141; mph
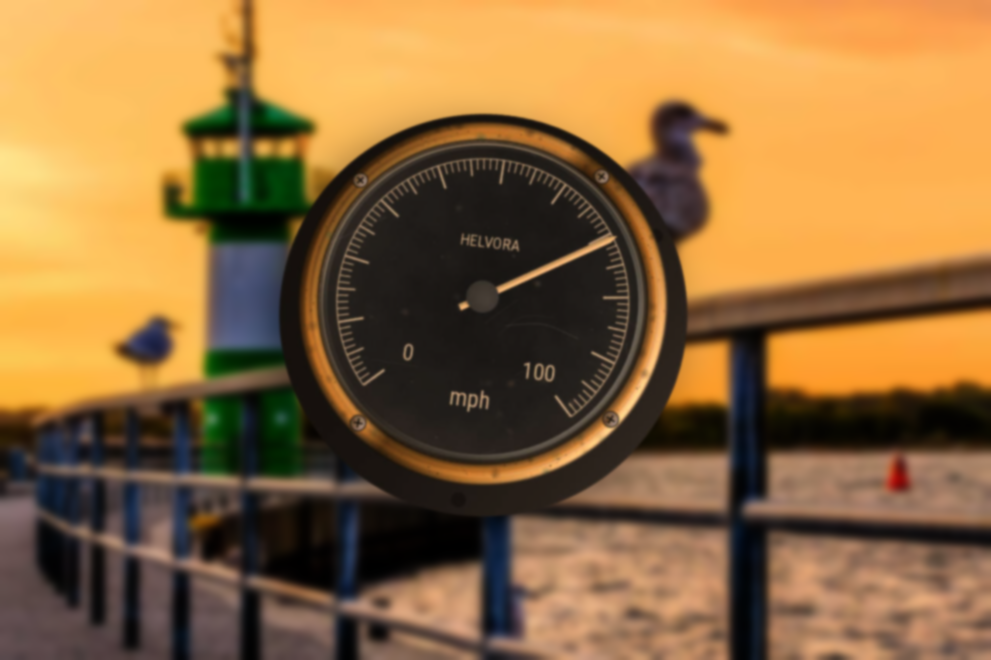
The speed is 71; mph
